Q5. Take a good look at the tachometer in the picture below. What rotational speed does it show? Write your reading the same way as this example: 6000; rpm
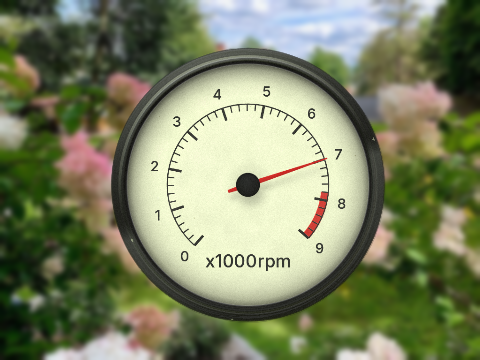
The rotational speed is 7000; rpm
